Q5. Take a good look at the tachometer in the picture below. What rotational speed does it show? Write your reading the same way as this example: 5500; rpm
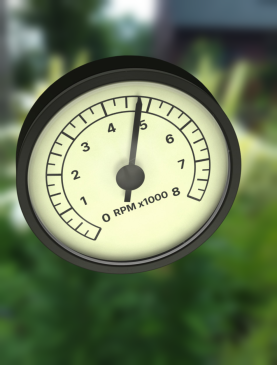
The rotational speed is 4750; rpm
